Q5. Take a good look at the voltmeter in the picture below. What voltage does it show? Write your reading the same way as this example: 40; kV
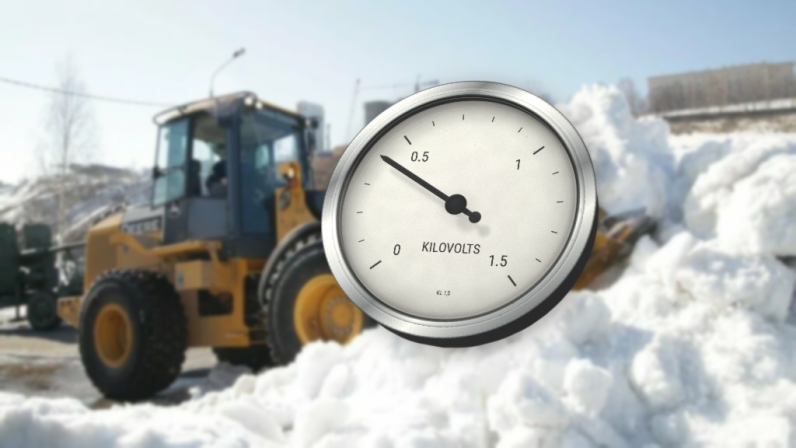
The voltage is 0.4; kV
